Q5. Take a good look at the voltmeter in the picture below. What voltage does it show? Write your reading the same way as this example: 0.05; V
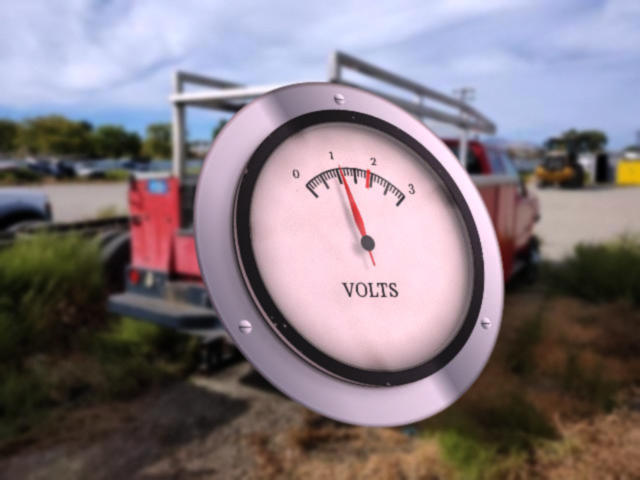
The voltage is 1; V
